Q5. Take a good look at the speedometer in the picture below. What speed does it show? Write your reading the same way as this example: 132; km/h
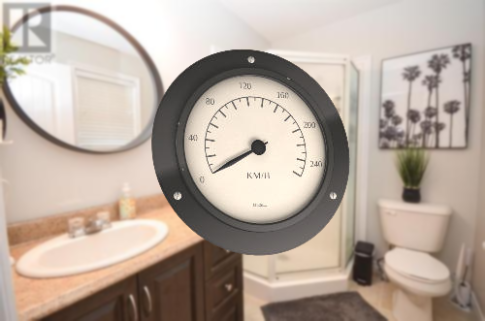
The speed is 0; km/h
